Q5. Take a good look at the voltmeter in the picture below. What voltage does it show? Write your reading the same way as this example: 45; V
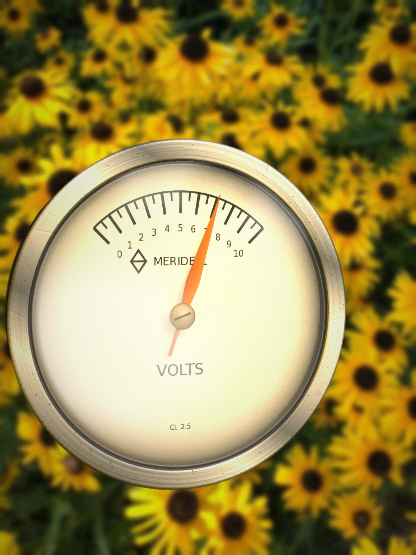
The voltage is 7; V
